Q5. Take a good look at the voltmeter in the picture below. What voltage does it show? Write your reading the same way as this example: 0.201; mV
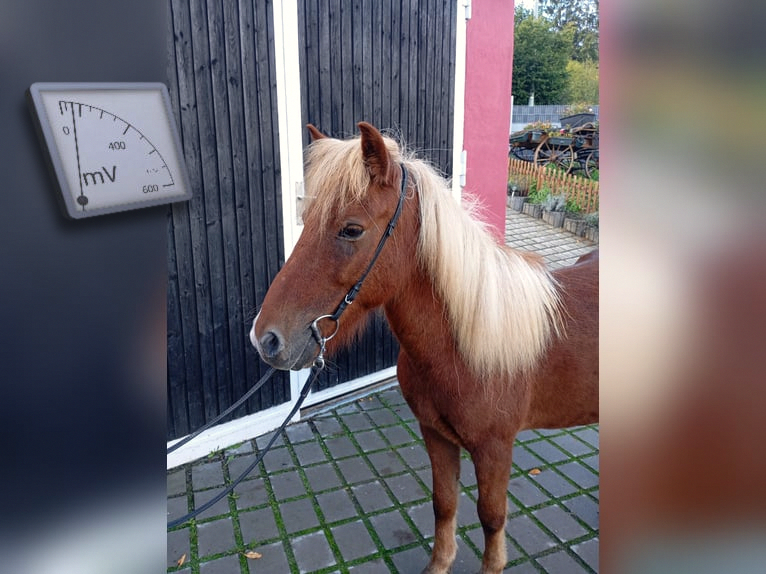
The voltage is 150; mV
